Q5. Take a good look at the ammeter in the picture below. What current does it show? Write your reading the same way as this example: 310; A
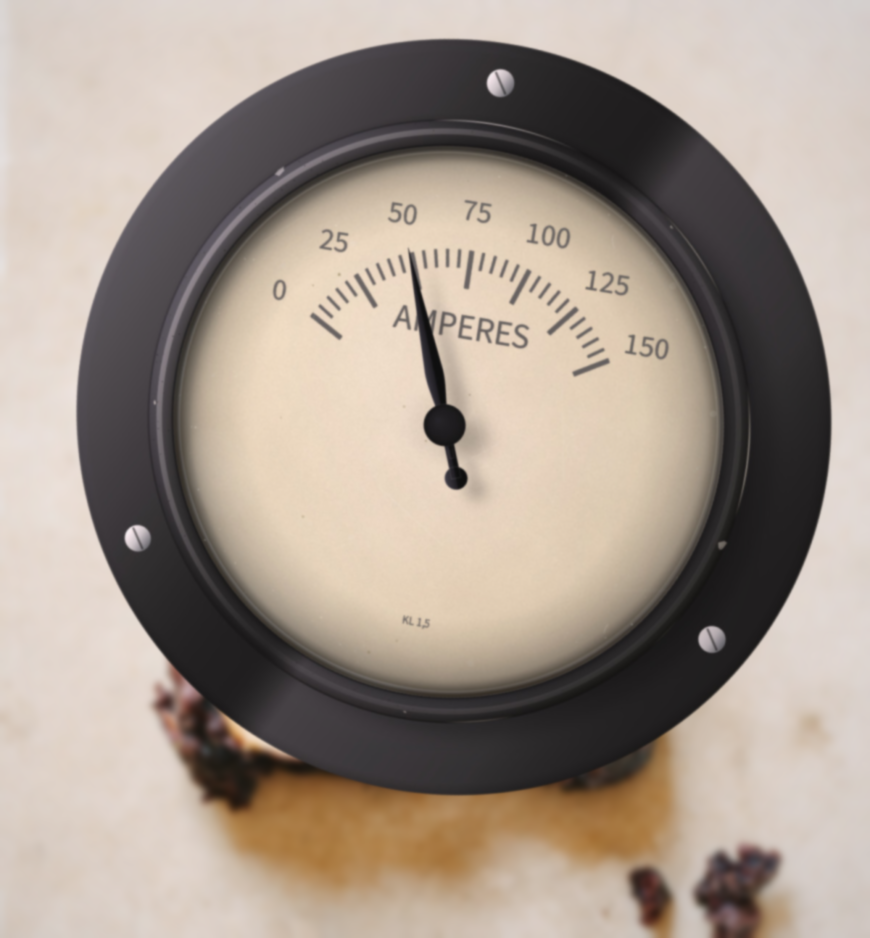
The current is 50; A
